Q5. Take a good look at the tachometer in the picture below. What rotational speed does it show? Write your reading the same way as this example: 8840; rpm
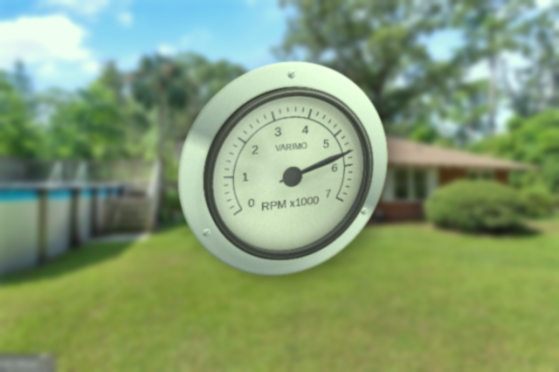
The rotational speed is 5600; rpm
